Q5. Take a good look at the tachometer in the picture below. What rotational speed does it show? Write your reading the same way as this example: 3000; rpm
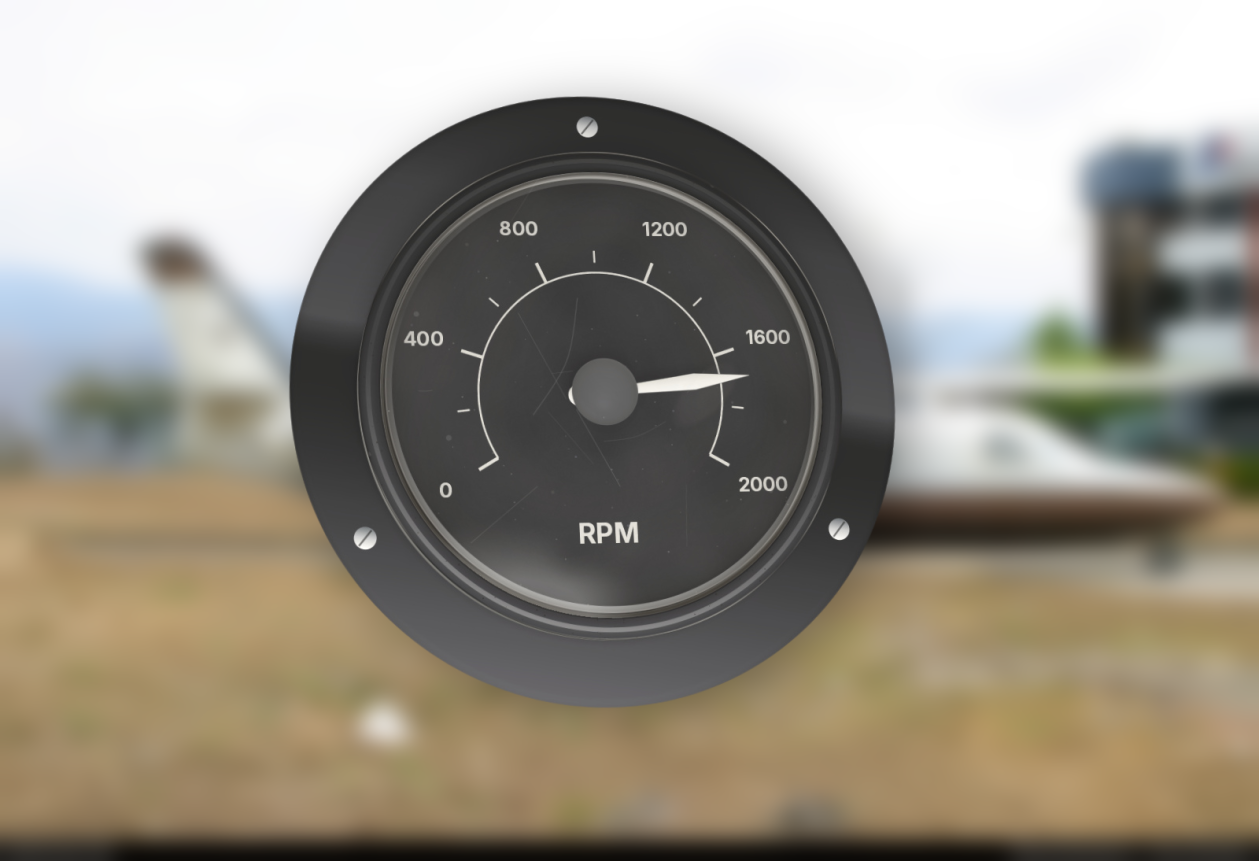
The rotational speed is 1700; rpm
